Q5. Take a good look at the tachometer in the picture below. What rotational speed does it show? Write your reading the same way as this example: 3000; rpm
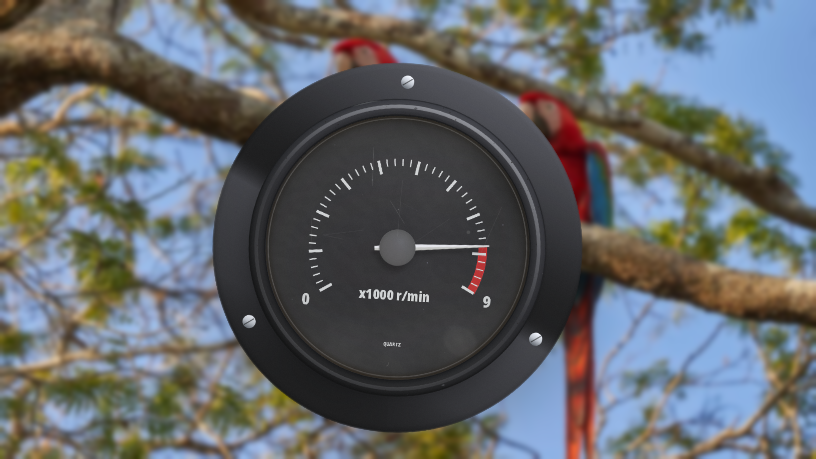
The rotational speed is 7800; rpm
